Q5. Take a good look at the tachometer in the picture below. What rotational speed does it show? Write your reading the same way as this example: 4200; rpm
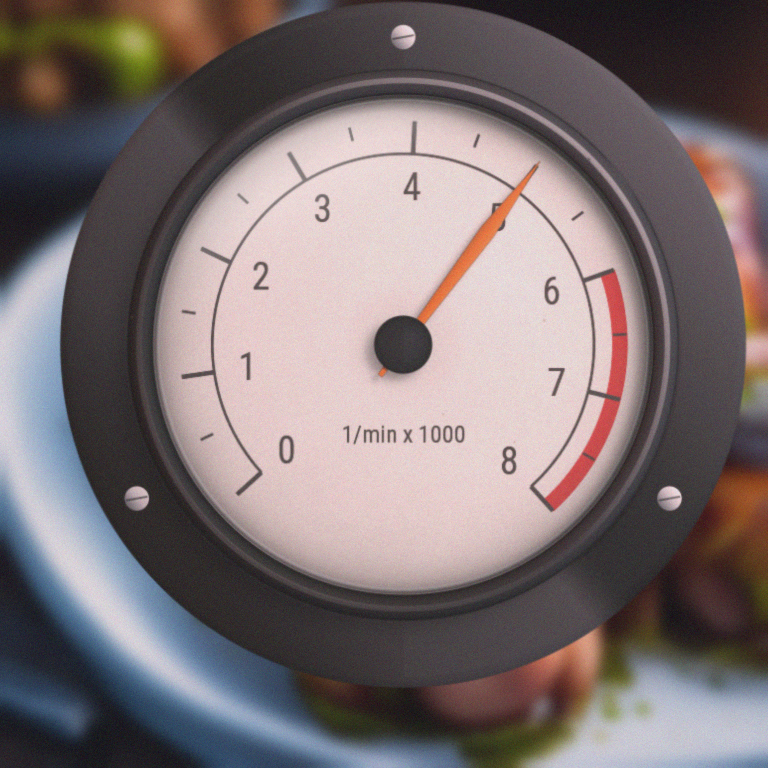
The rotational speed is 5000; rpm
